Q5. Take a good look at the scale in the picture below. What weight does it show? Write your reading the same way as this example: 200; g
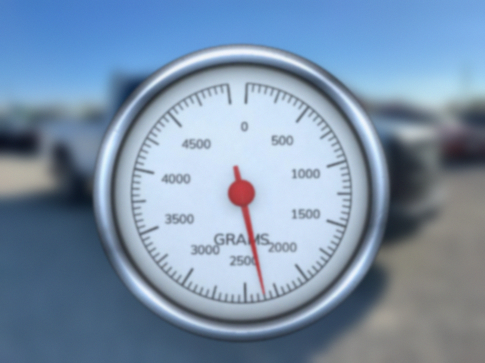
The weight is 2350; g
